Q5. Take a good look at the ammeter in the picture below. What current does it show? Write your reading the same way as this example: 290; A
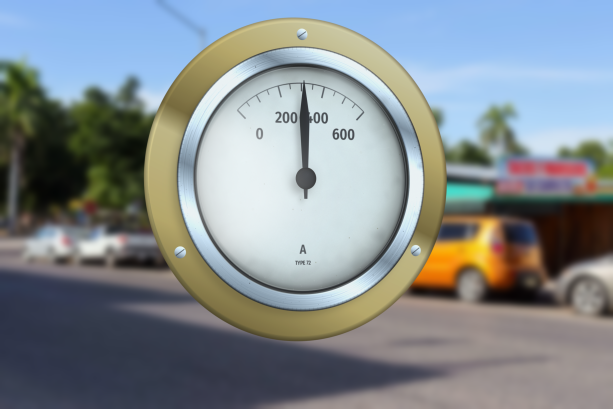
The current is 300; A
